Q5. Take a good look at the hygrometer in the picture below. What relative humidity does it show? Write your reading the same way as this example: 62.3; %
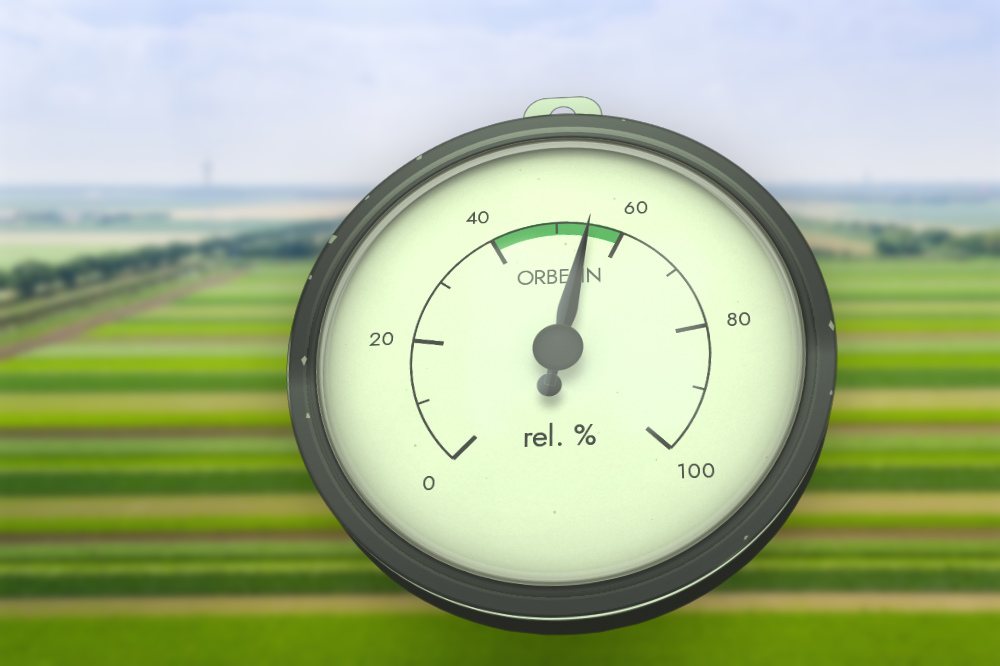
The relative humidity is 55; %
